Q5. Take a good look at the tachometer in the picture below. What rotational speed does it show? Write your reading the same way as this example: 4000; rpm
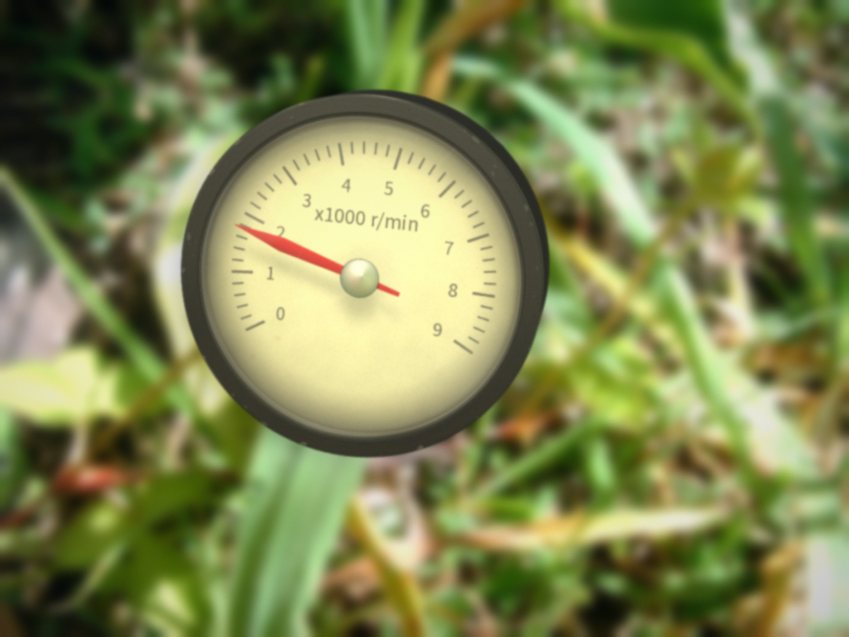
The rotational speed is 1800; rpm
